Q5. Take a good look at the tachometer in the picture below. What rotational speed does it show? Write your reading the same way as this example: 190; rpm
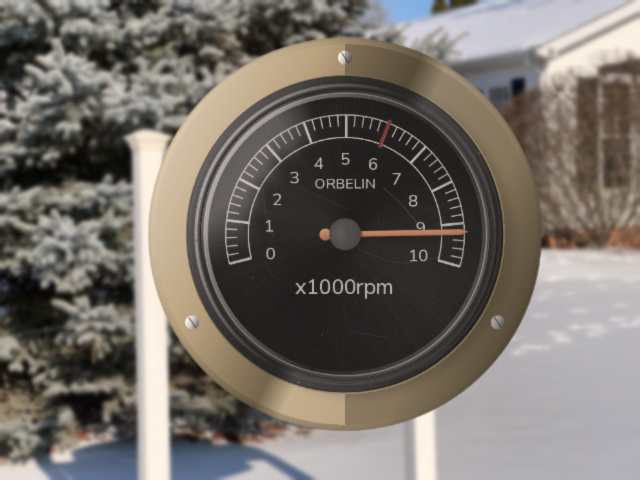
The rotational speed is 9200; rpm
